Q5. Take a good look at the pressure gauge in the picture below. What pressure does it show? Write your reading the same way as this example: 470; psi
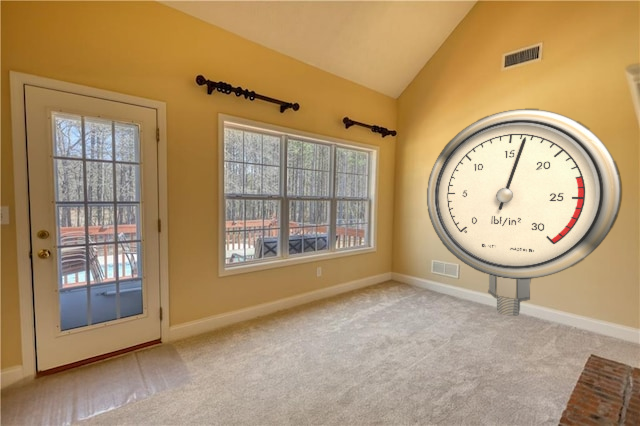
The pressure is 16.5; psi
